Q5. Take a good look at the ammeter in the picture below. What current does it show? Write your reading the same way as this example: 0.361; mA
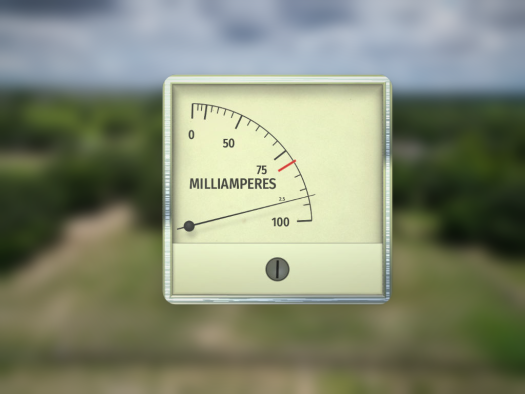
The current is 92.5; mA
